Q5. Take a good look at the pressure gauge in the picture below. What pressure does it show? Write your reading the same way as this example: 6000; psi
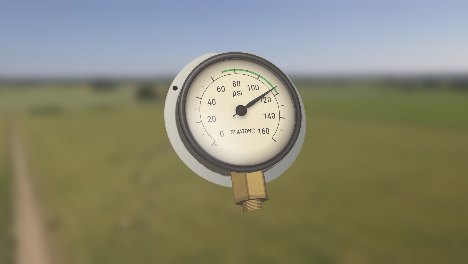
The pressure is 115; psi
